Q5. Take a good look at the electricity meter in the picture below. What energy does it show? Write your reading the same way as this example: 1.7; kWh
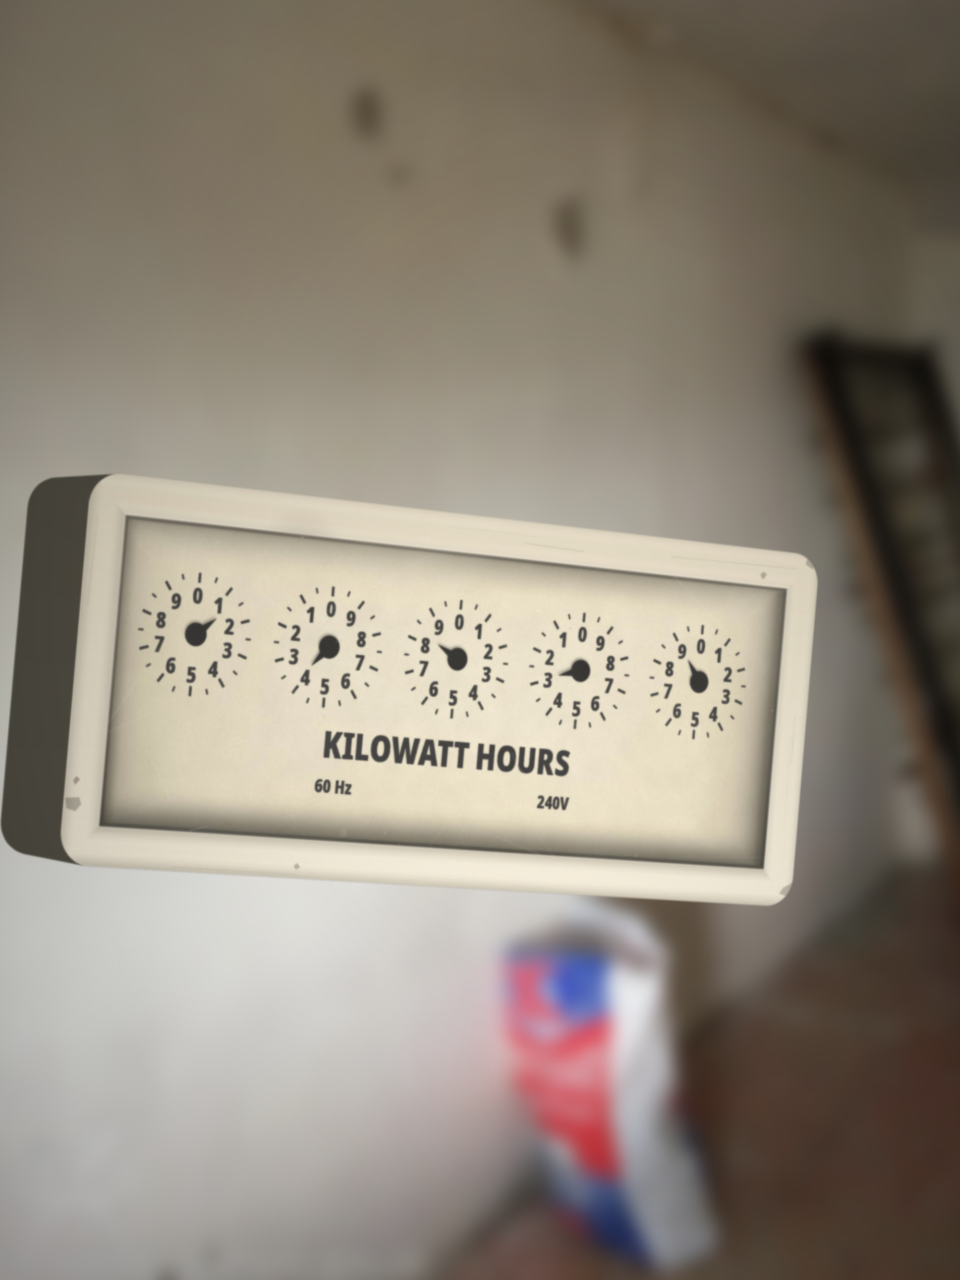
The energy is 13829; kWh
